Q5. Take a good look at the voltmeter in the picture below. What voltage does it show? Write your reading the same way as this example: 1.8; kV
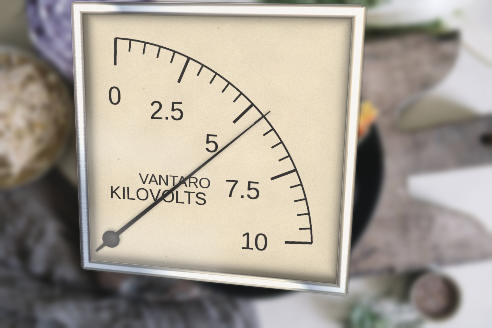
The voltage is 5.5; kV
